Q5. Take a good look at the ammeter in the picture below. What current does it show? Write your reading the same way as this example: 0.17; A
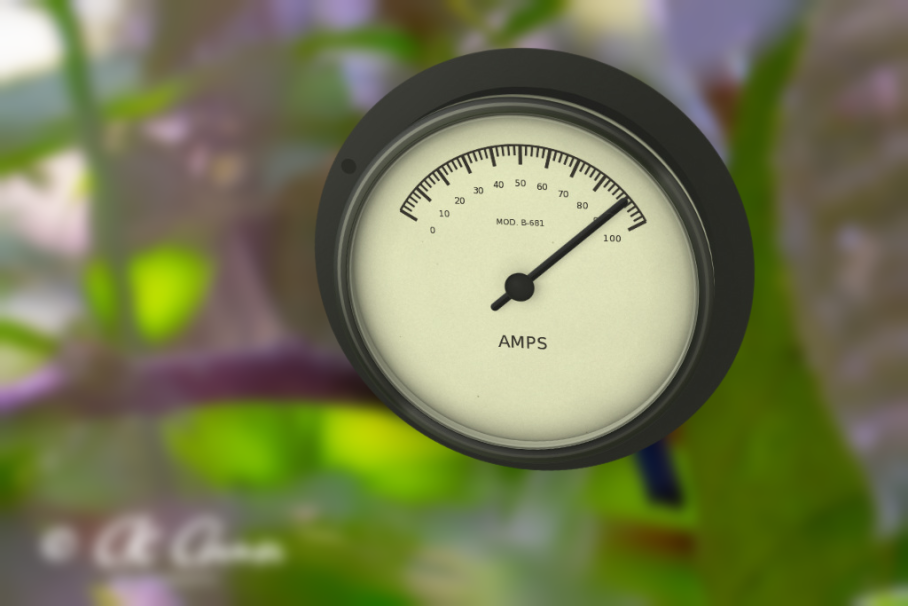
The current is 90; A
